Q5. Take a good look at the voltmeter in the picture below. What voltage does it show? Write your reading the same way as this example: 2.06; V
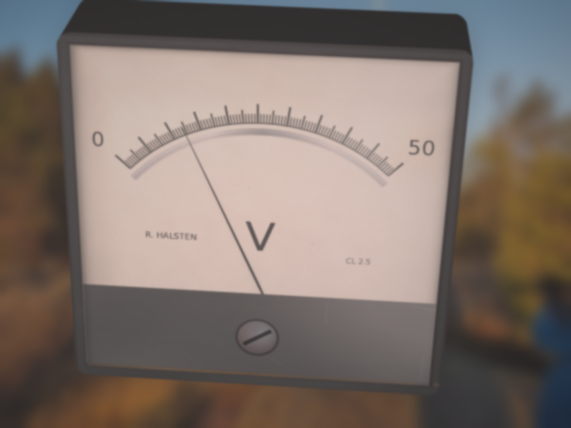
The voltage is 12.5; V
